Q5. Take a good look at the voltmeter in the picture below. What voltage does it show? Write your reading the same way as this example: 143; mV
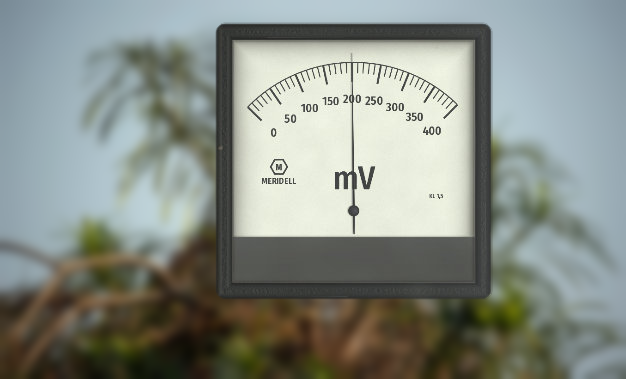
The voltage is 200; mV
